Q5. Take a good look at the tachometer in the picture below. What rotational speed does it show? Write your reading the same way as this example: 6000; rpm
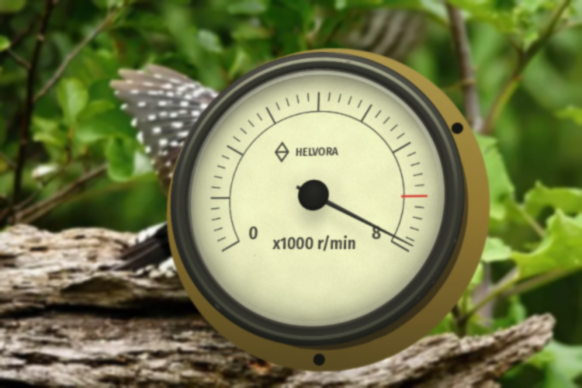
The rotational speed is 7900; rpm
